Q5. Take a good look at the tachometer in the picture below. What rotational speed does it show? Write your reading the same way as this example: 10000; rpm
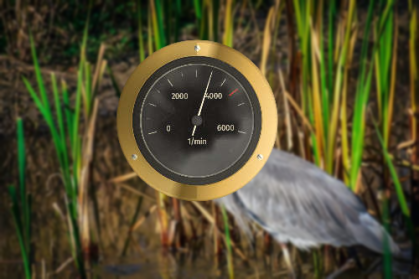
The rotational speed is 3500; rpm
